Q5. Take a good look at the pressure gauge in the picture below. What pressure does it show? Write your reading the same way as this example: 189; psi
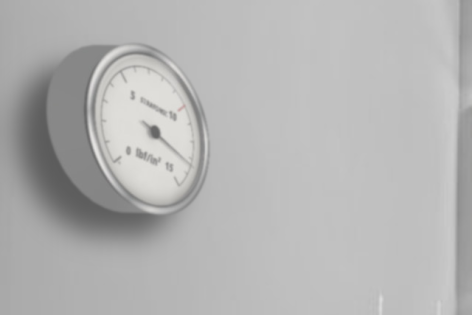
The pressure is 13.5; psi
